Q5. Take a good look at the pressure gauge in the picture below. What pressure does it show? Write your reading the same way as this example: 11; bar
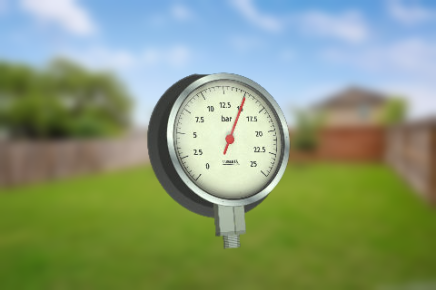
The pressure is 15; bar
